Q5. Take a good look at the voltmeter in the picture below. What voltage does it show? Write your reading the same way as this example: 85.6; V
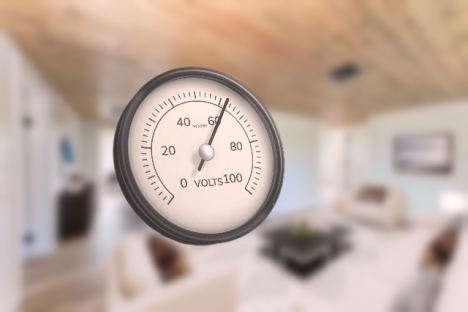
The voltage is 62; V
